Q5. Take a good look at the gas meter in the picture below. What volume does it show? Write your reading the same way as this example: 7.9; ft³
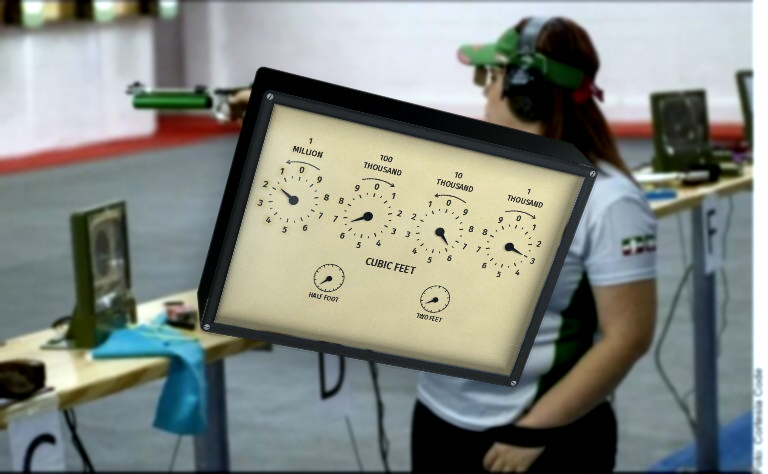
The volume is 166300; ft³
